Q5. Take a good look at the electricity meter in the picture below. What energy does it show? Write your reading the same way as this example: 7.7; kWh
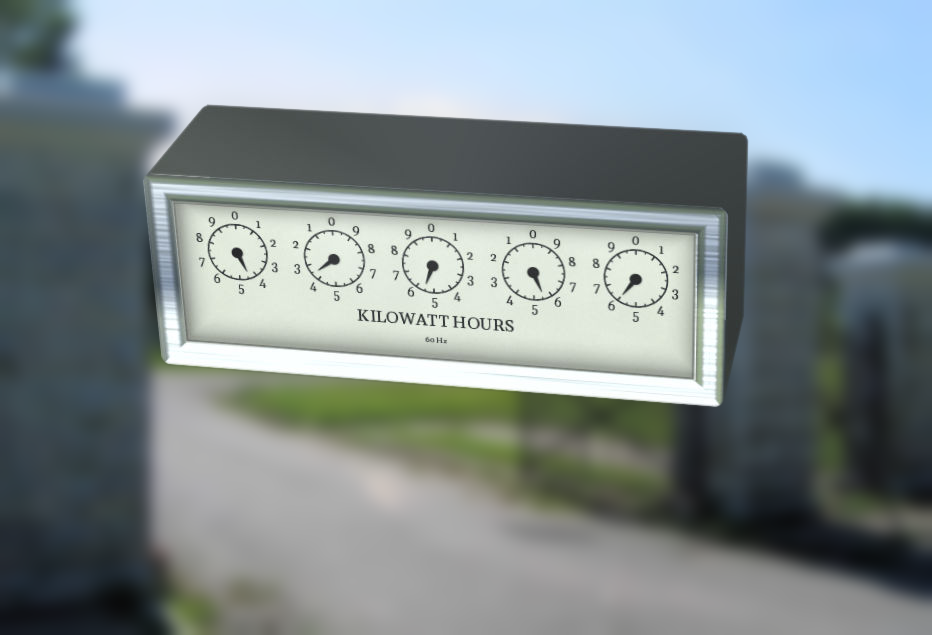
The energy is 43556; kWh
